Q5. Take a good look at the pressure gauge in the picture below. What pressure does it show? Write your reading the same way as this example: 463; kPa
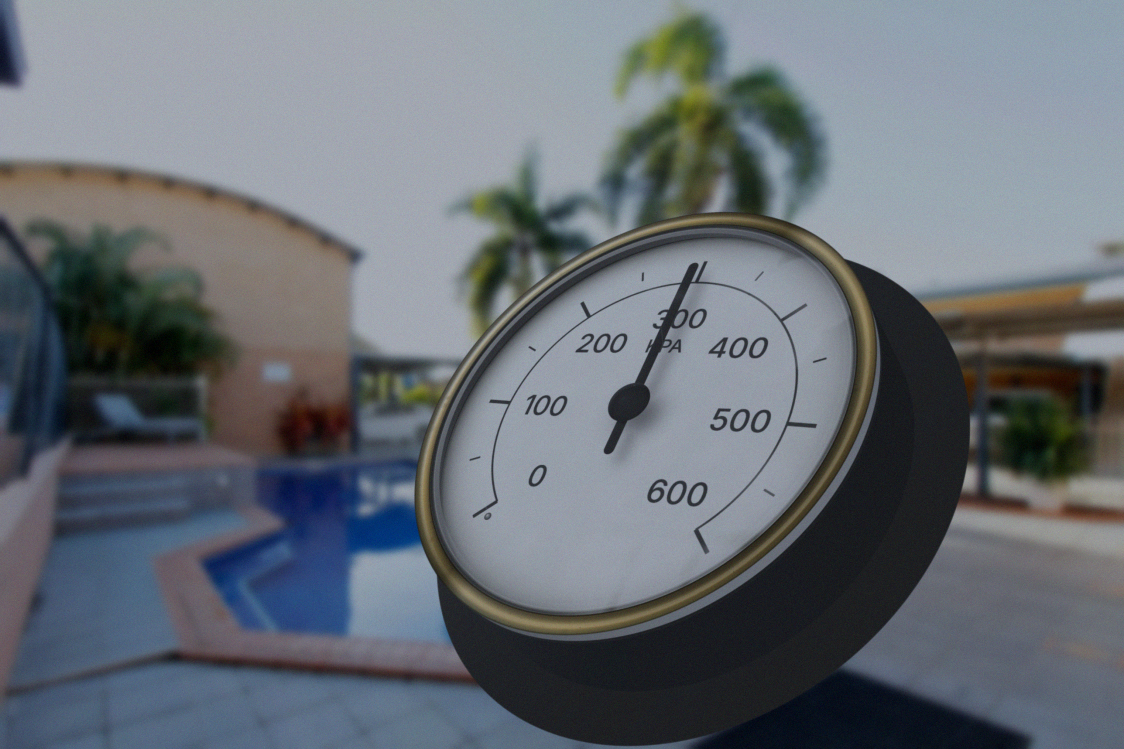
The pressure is 300; kPa
